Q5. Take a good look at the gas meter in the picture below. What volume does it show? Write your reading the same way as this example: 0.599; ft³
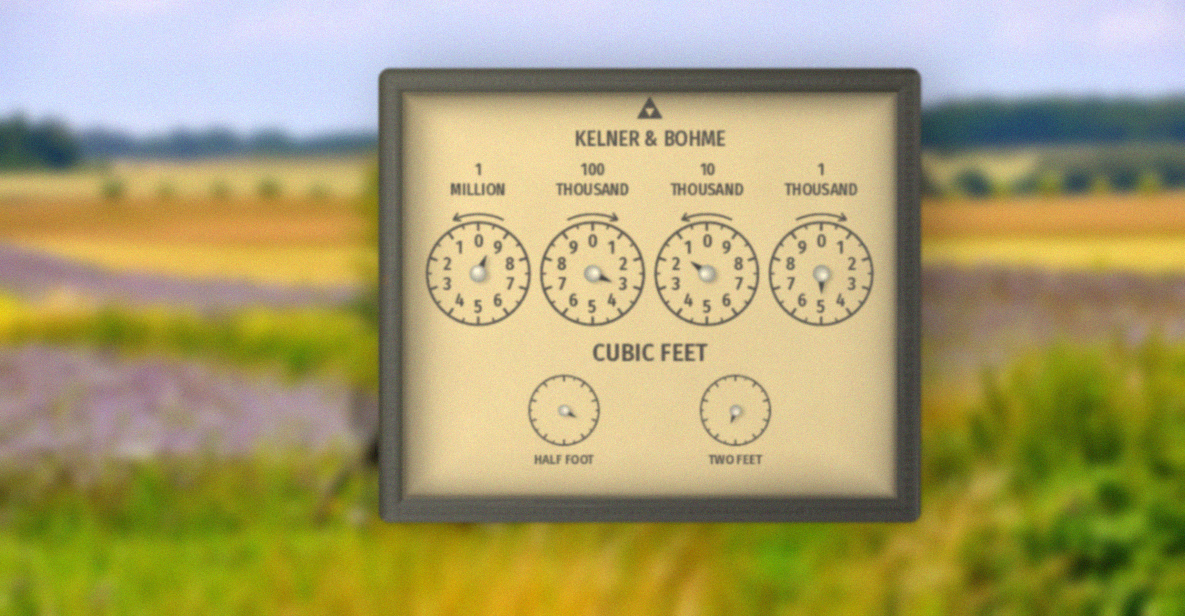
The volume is 931500; ft³
